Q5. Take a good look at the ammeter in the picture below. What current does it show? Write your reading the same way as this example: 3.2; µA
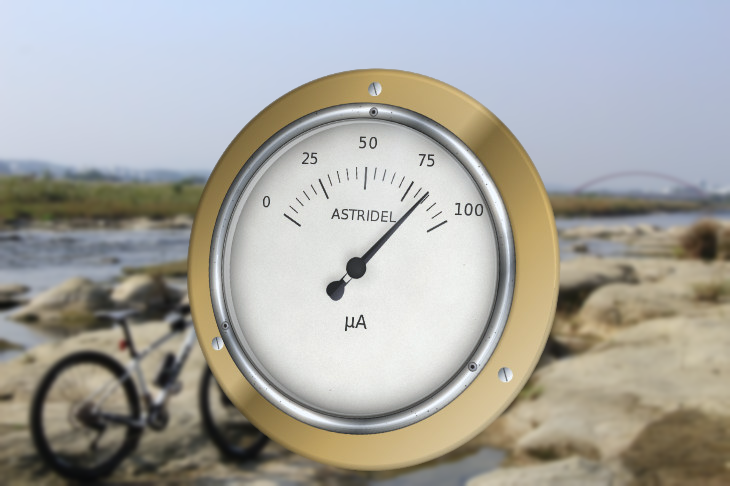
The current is 85; µA
